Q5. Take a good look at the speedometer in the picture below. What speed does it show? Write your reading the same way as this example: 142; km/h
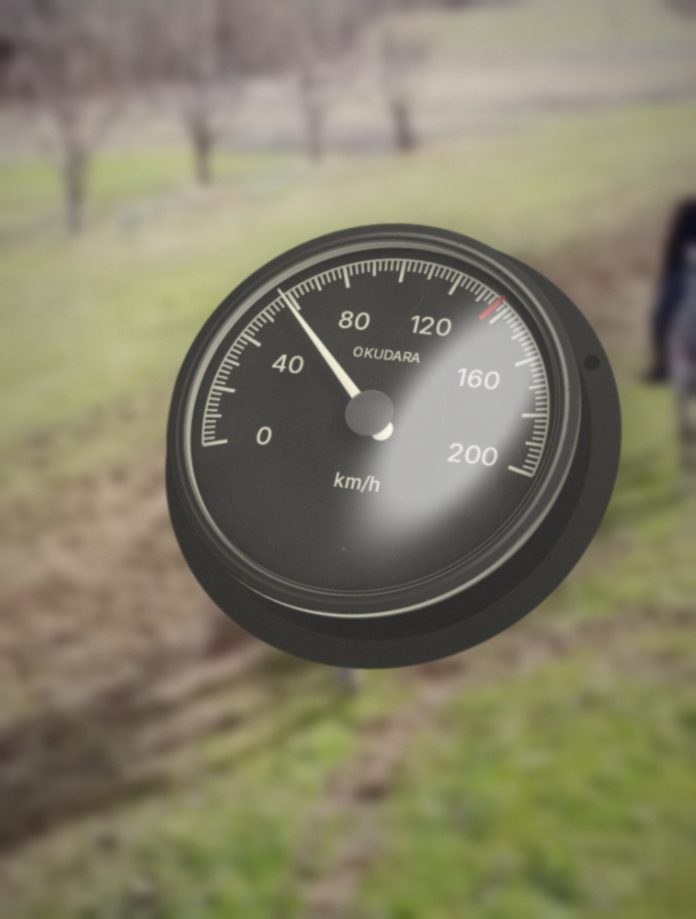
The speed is 58; km/h
